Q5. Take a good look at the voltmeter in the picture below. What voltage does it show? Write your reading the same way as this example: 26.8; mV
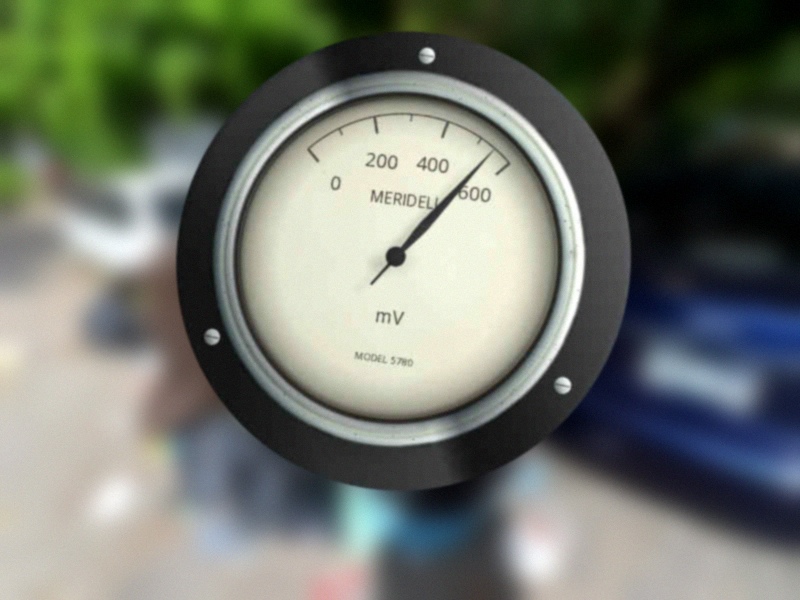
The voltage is 550; mV
